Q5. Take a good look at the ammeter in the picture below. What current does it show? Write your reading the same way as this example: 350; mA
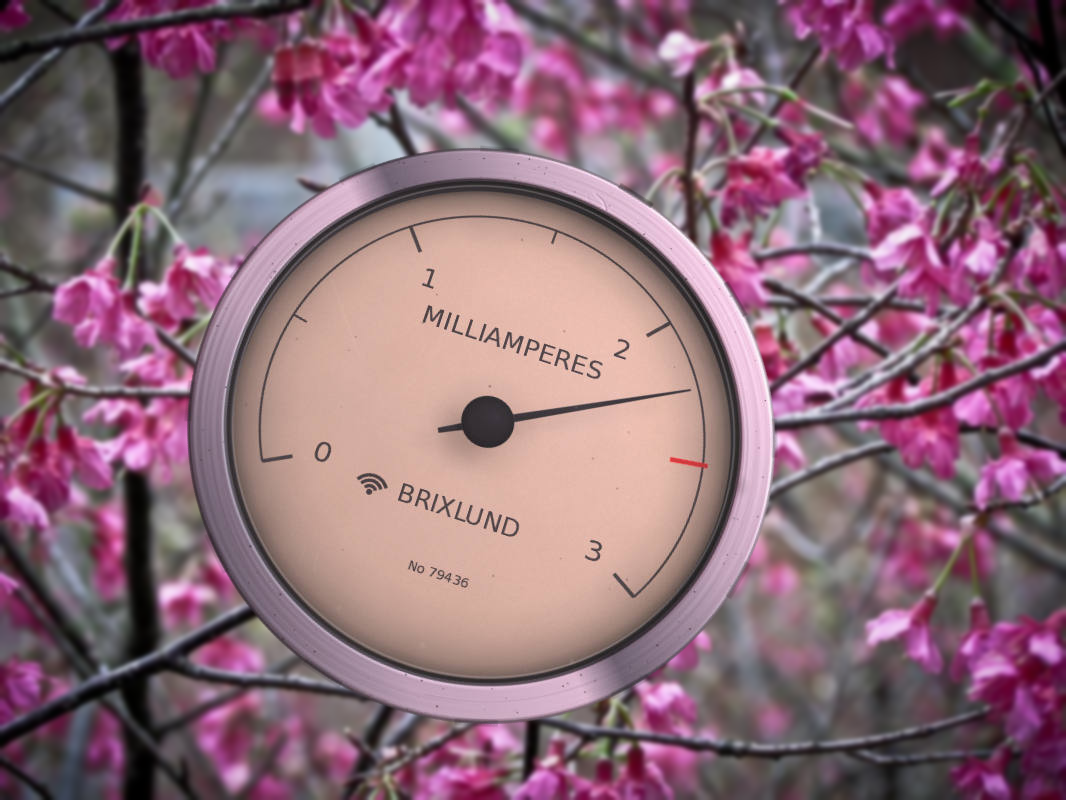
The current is 2.25; mA
